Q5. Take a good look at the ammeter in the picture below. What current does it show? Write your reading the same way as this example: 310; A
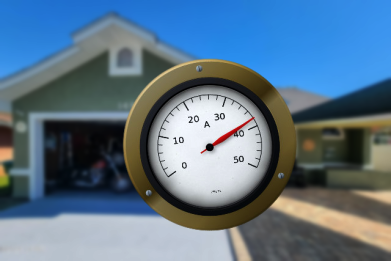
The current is 38; A
